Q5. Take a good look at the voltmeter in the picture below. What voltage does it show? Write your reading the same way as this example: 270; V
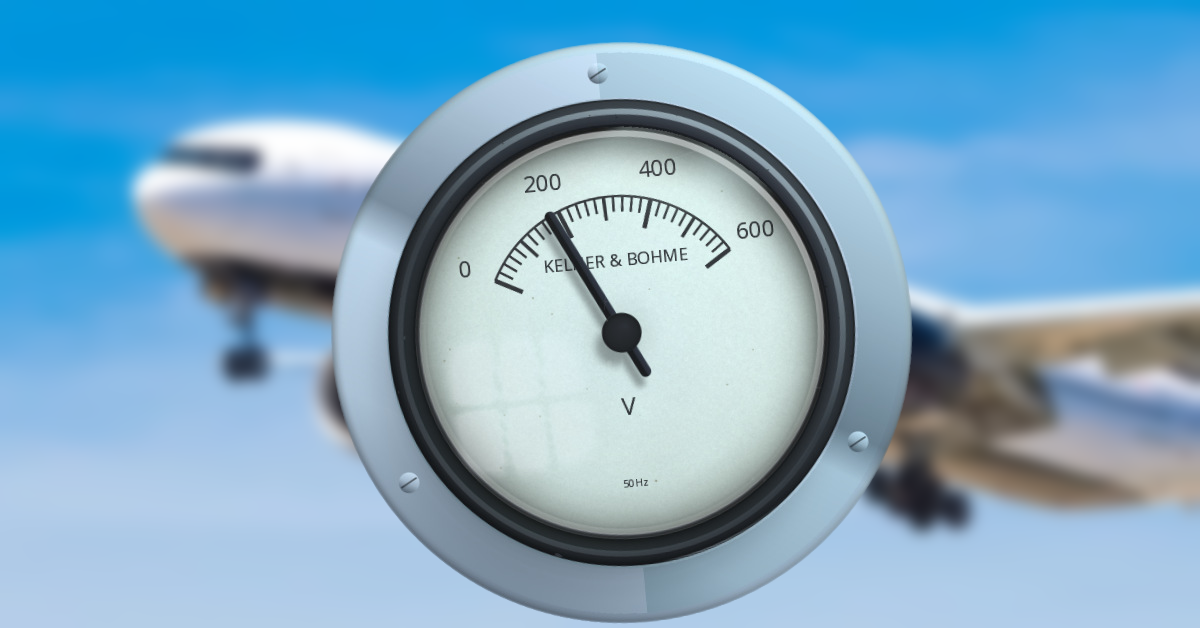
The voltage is 180; V
